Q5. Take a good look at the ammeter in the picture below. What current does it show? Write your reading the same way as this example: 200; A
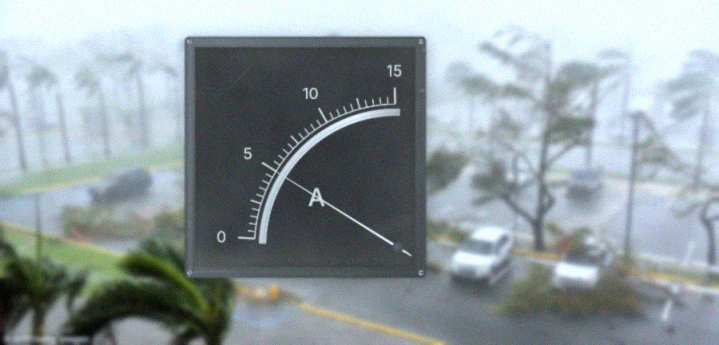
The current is 5; A
